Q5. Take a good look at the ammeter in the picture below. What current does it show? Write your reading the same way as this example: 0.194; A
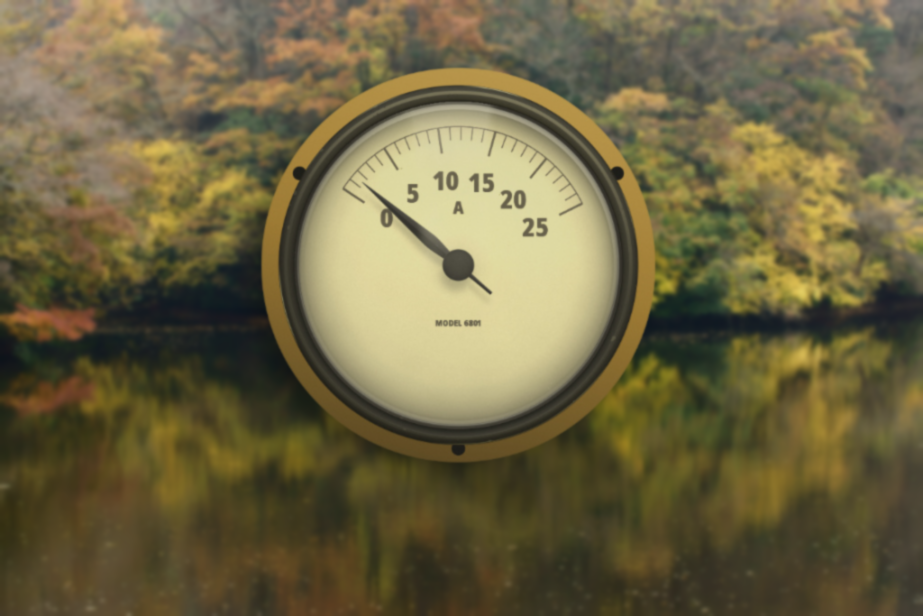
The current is 1.5; A
